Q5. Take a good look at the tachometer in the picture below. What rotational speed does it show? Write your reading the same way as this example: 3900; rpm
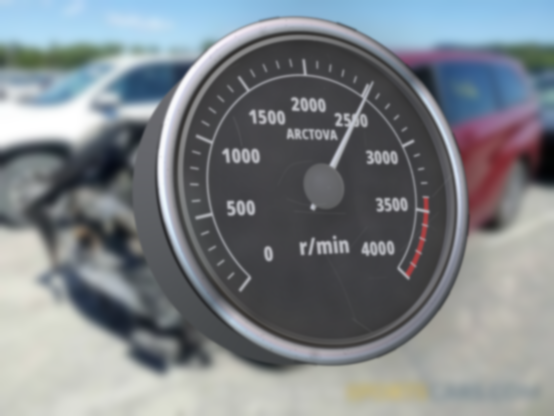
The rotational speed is 2500; rpm
